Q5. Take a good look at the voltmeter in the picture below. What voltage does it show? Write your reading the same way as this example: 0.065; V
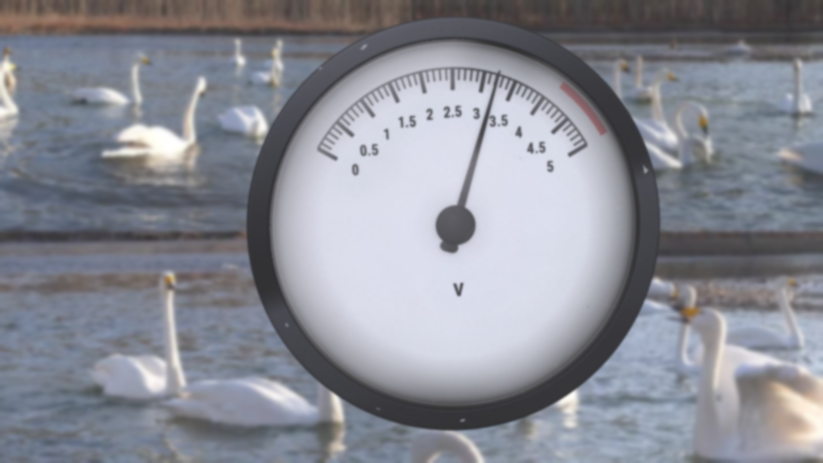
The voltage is 3.2; V
